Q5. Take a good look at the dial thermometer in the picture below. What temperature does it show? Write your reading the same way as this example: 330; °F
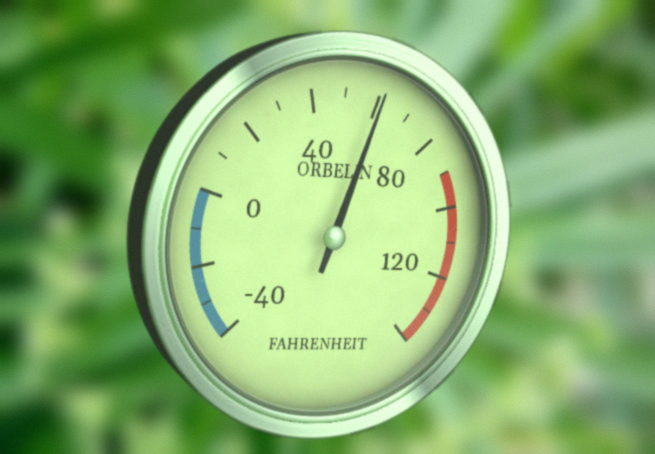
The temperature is 60; °F
